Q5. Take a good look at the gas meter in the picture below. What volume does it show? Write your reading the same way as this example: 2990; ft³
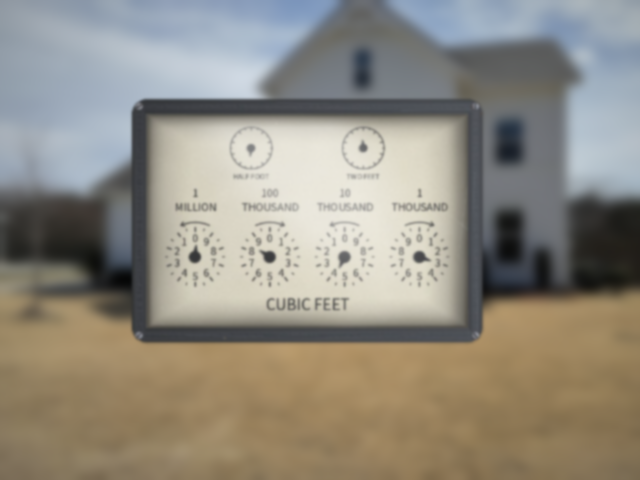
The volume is 984300; ft³
